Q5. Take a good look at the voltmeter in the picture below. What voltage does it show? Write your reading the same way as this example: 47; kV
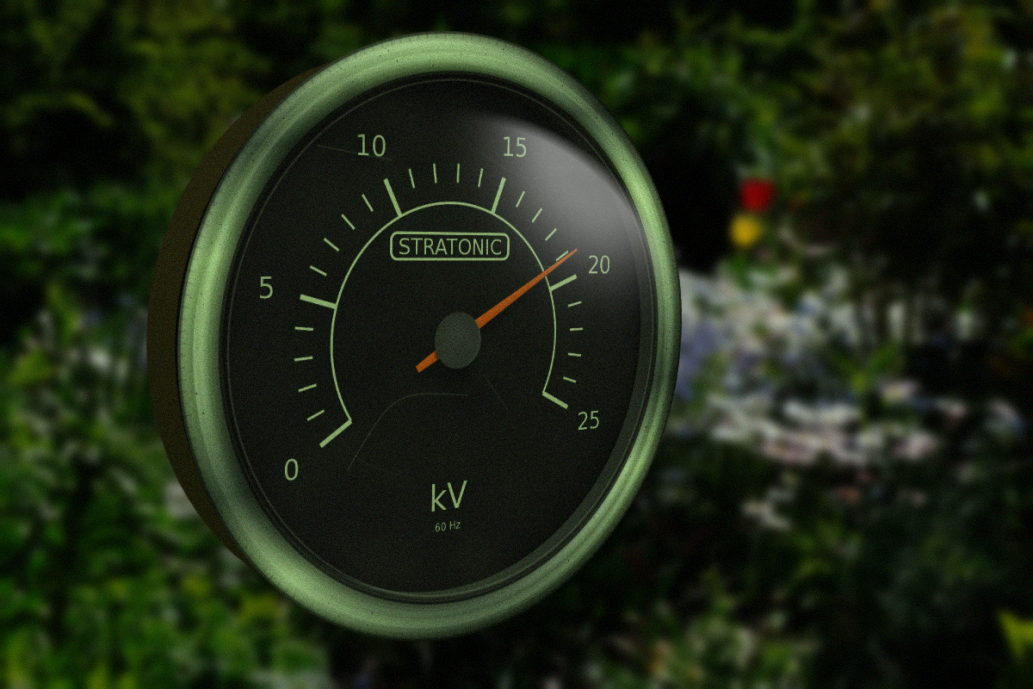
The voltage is 19; kV
